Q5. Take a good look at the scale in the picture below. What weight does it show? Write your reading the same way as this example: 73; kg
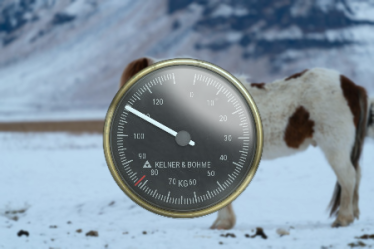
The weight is 110; kg
